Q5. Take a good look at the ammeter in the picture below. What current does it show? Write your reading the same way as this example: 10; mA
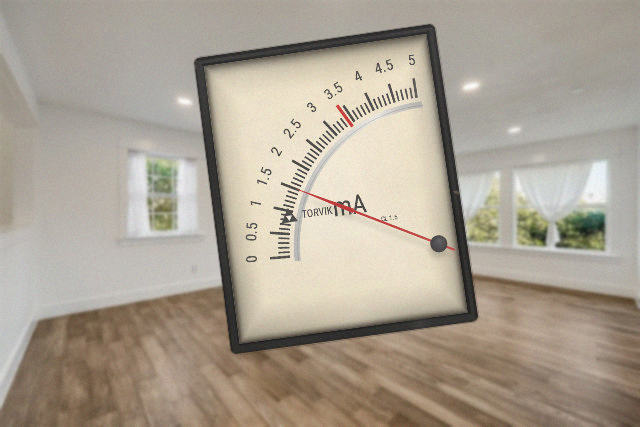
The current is 1.5; mA
